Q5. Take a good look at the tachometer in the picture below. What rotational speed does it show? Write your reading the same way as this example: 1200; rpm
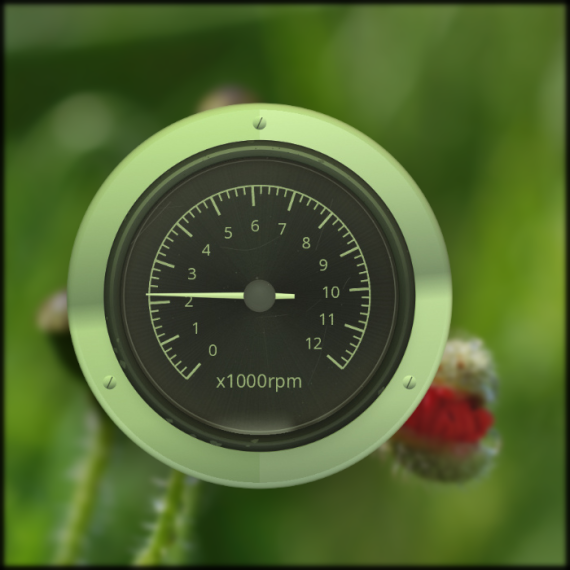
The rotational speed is 2200; rpm
